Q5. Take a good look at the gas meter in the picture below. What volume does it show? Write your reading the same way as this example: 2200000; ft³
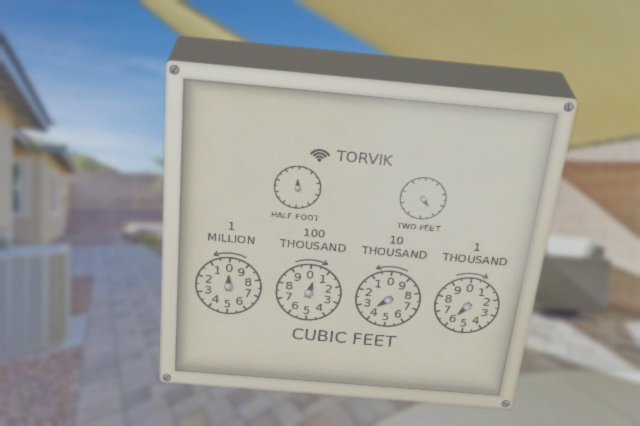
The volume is 3600; ft³
